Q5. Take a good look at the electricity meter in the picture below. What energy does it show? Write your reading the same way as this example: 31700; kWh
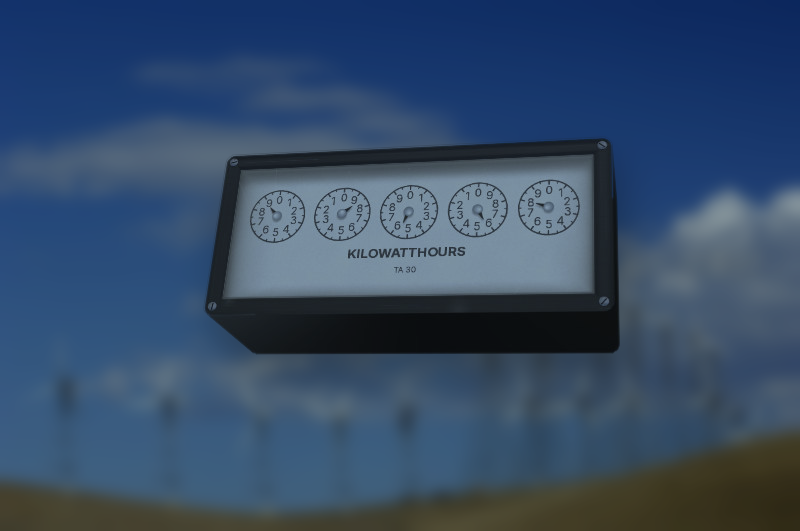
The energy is 88558; kWh
